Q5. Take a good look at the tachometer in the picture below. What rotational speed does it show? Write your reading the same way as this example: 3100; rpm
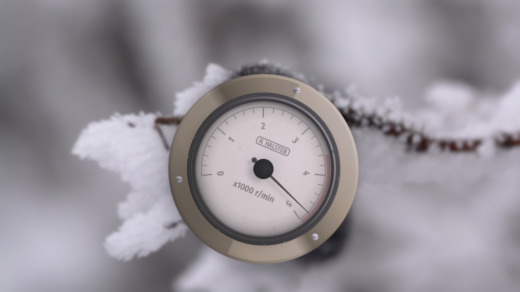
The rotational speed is 4800; rpm
